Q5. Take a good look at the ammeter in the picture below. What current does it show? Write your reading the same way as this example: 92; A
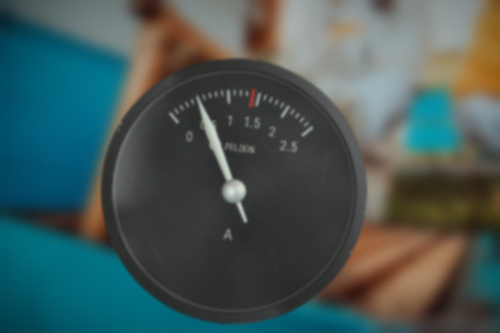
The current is 0.5; A
